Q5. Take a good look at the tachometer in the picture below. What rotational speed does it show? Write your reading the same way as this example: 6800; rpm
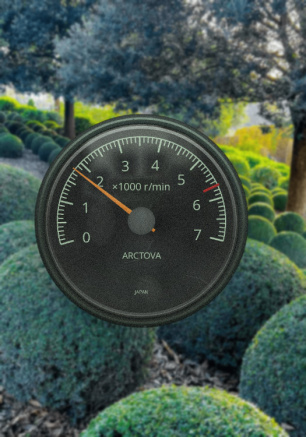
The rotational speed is 1800; rpm
